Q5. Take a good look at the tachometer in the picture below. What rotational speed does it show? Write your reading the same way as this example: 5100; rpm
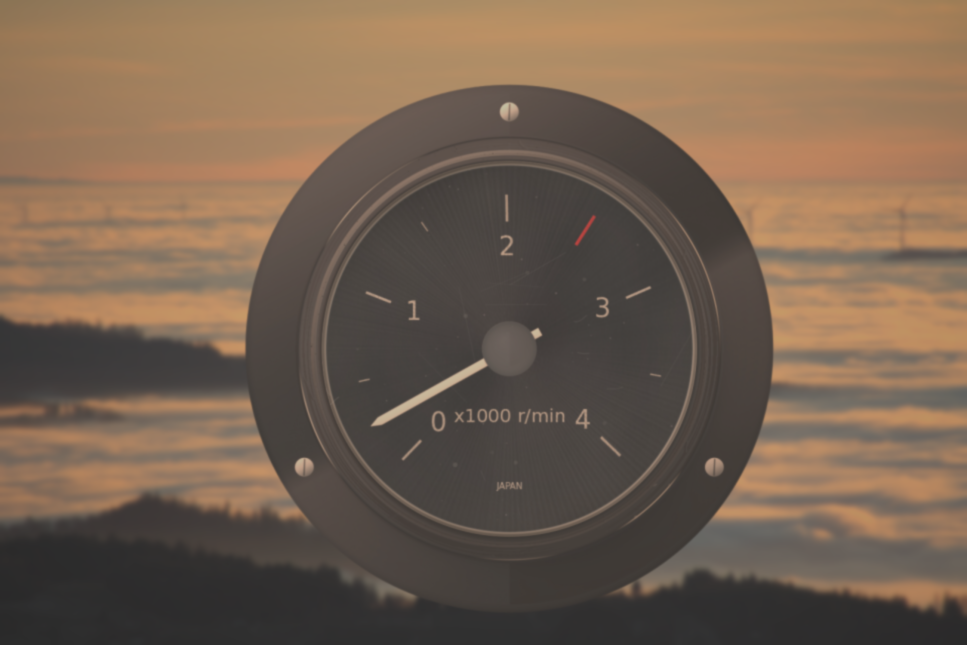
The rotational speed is 250; rpm
